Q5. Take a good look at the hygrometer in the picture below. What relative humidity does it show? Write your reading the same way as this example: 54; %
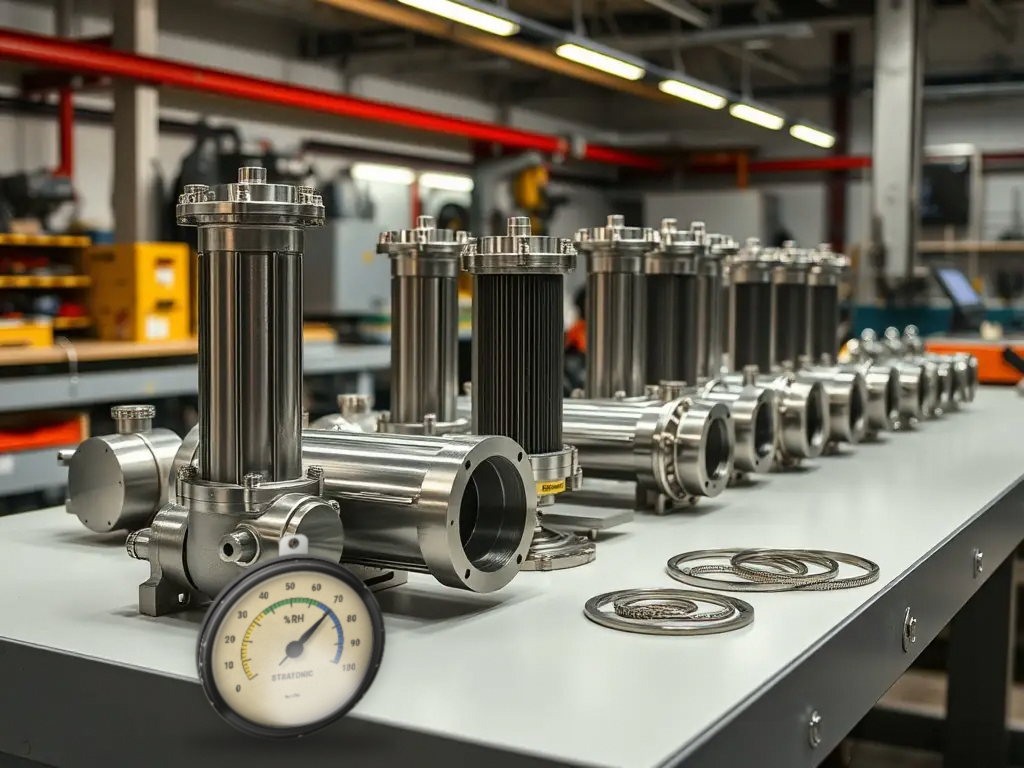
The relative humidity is 70; %
